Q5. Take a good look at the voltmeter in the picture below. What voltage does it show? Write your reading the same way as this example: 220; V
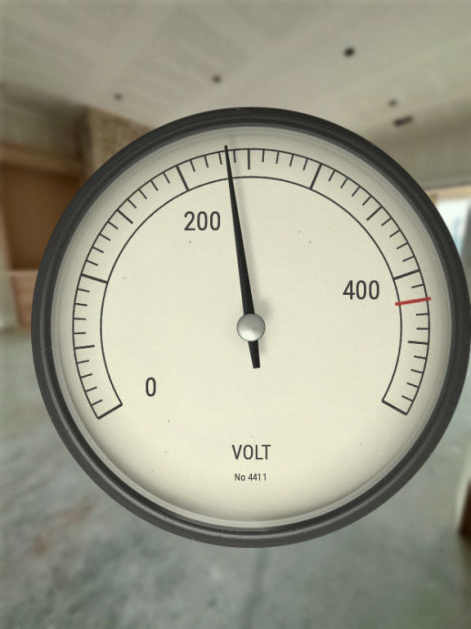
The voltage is 235; V
